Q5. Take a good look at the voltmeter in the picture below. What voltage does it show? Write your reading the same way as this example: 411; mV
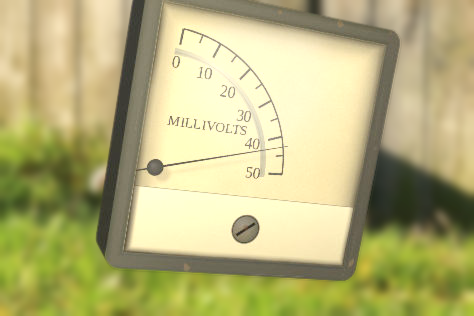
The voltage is 42.5; mV
